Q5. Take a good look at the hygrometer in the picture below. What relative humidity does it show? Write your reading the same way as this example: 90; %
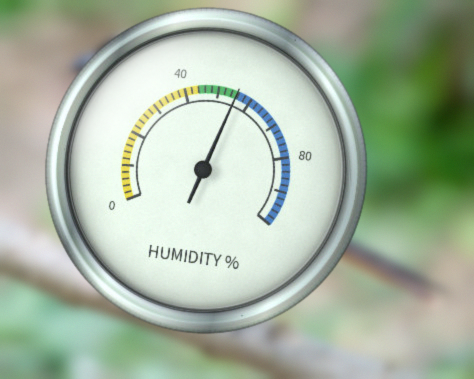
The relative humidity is 56; %
